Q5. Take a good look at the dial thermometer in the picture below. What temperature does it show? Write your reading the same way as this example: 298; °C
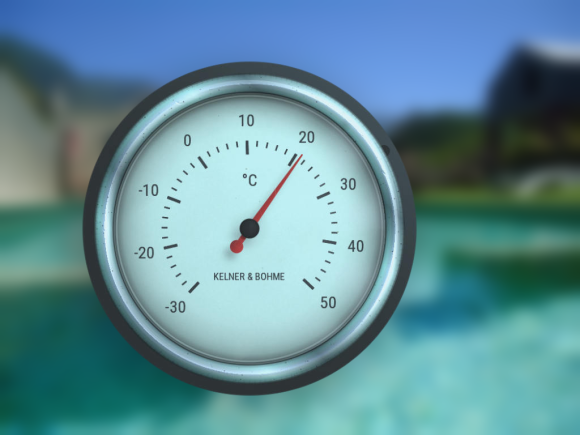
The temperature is 21; °C
